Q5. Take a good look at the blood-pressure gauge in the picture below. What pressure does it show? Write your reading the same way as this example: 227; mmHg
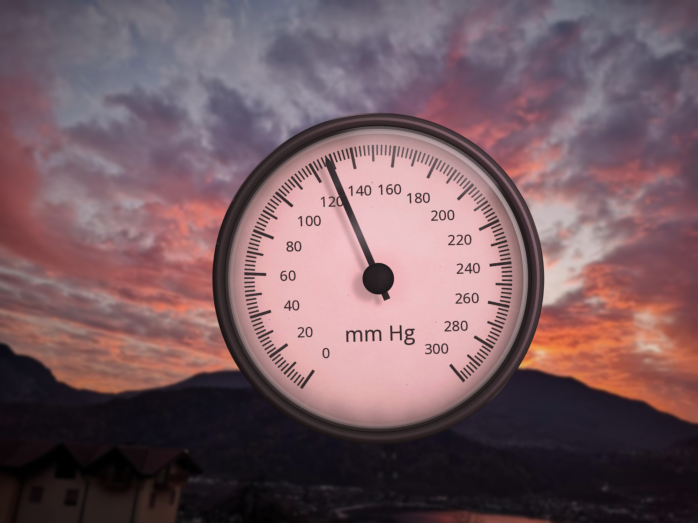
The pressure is 128; mmHg
